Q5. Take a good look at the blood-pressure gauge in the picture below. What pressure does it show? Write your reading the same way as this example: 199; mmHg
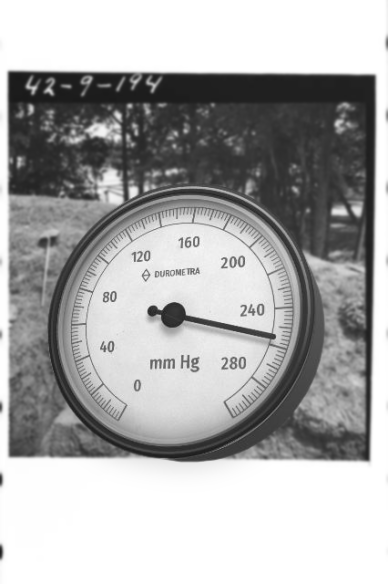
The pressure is 256; mmHg
